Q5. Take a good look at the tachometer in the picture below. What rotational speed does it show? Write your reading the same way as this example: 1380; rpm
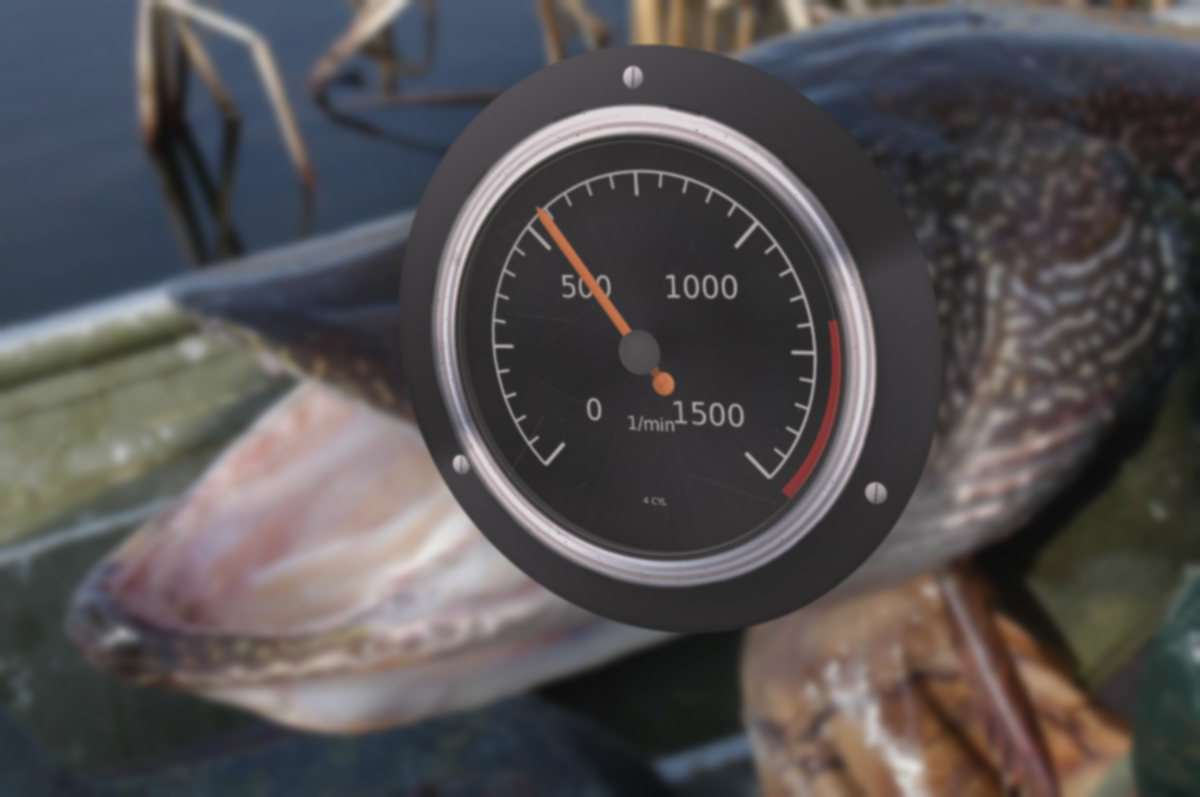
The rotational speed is 550; rpm
